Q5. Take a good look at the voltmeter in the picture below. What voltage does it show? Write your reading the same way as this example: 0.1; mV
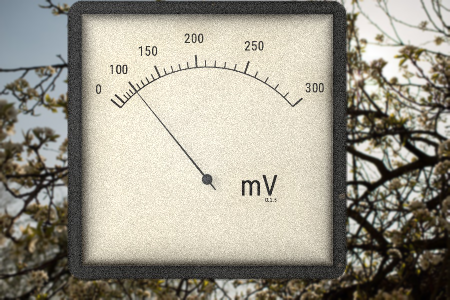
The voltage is 100; mV
